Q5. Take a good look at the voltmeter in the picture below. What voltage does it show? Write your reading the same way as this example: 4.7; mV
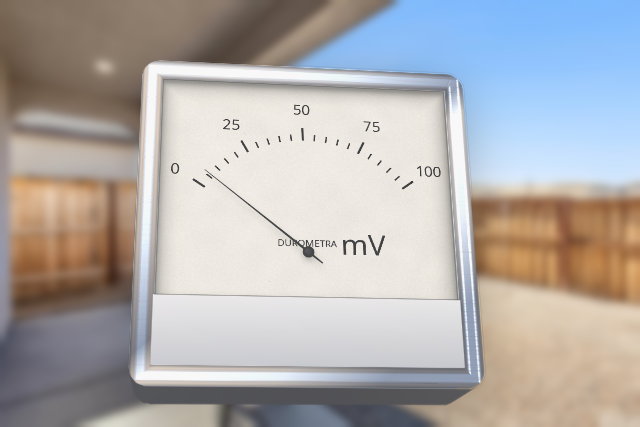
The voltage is 5; mV
